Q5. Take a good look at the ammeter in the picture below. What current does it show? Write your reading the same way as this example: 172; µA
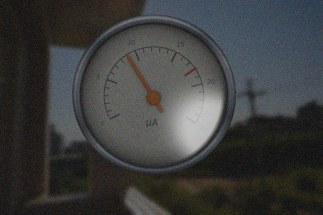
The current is 9; µA
